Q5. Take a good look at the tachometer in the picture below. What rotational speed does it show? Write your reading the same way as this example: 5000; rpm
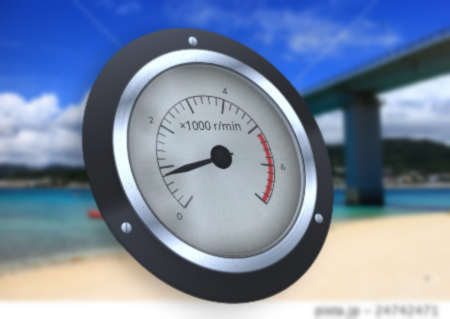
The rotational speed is 800; rpm
